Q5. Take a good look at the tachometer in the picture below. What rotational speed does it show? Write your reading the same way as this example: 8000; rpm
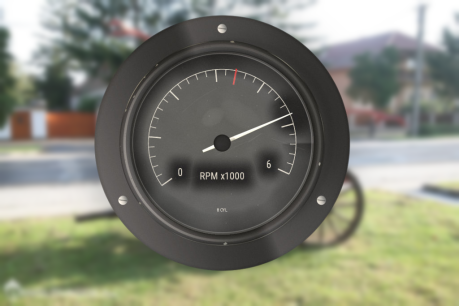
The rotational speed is 4800; rpm
